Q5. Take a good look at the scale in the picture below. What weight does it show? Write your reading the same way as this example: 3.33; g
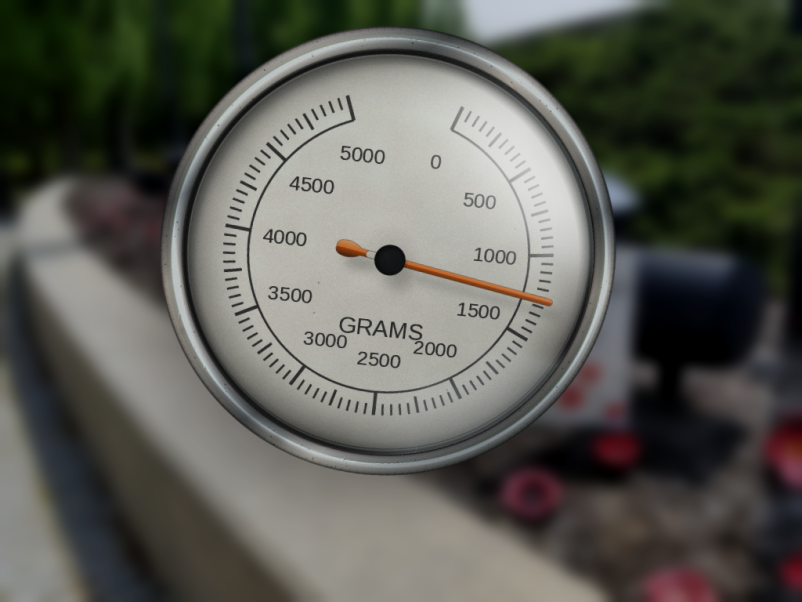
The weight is 1250; g
